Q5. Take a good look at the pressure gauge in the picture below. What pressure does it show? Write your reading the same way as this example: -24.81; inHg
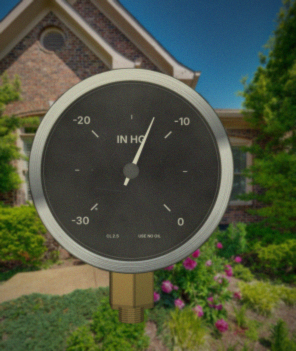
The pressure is -12.5; inHg
